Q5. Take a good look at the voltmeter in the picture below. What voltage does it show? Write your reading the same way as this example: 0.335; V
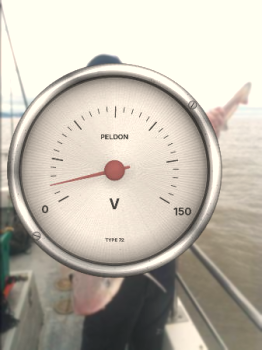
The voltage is 10; V
